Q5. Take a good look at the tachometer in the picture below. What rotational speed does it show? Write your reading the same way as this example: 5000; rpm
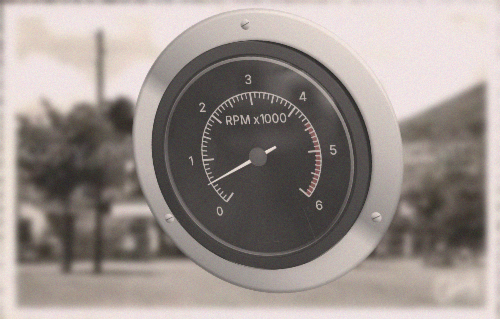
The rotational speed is 500; rpm
